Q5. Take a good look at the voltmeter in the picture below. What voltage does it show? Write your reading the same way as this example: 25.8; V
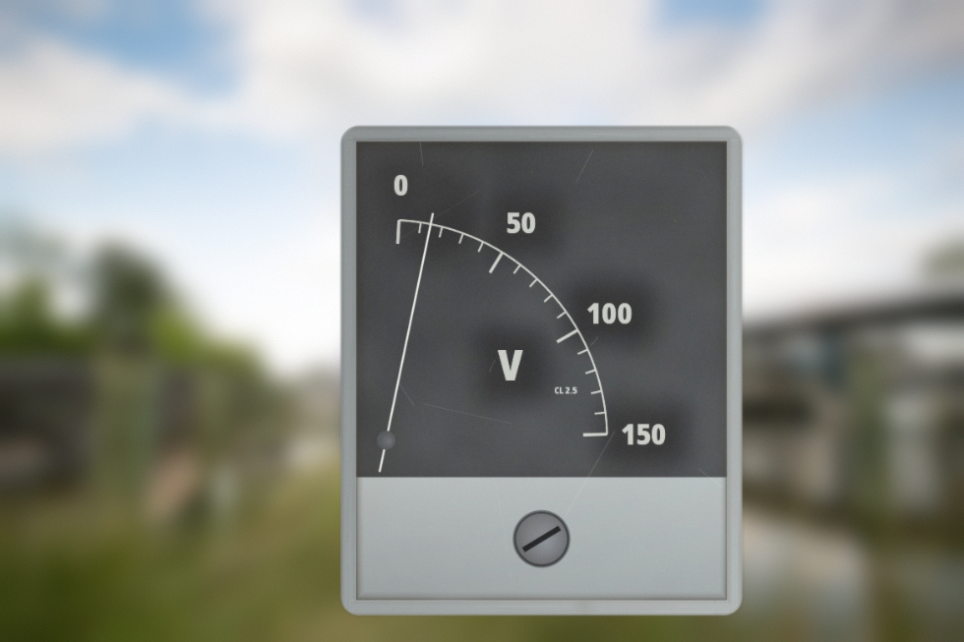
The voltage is 15; V
